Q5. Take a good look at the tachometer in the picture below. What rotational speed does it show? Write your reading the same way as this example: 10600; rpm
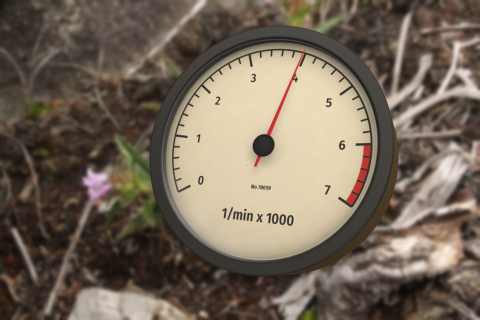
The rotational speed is 4000; rpm
